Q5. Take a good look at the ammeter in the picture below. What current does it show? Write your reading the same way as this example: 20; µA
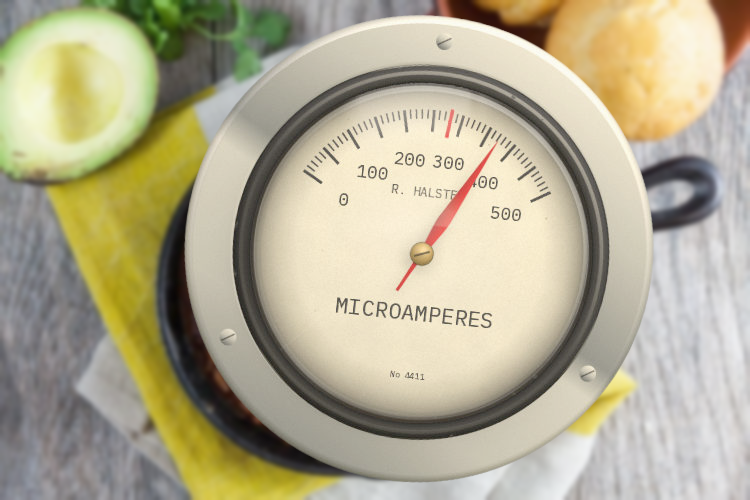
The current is 370; µA
